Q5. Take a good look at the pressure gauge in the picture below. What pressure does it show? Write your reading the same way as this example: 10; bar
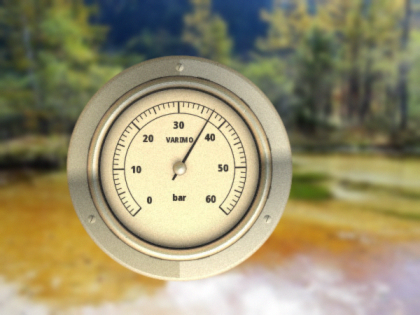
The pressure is 37; bar
